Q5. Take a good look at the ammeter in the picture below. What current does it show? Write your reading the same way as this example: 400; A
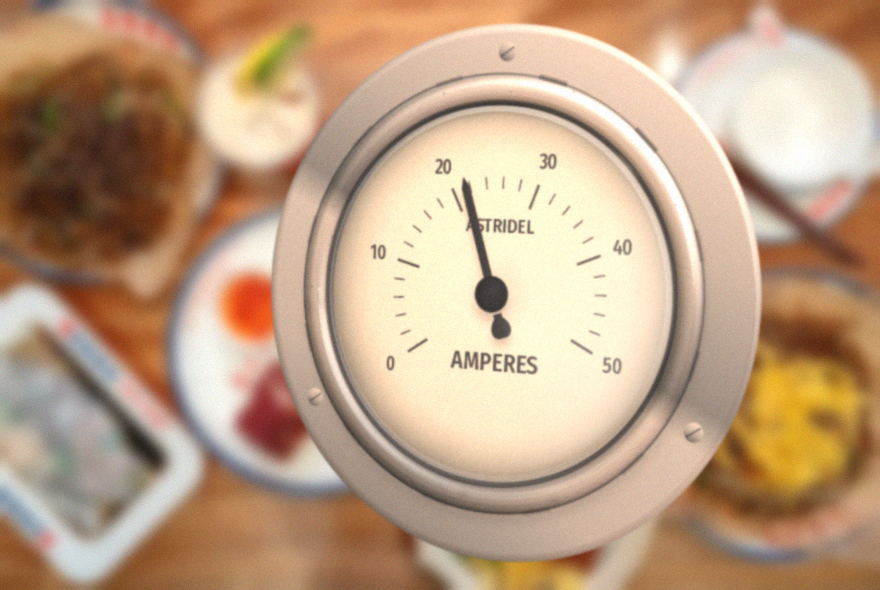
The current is 22; A
